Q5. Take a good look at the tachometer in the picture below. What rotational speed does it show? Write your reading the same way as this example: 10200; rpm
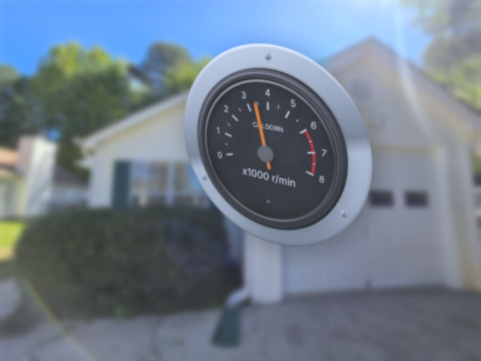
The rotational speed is 3500; rpm
